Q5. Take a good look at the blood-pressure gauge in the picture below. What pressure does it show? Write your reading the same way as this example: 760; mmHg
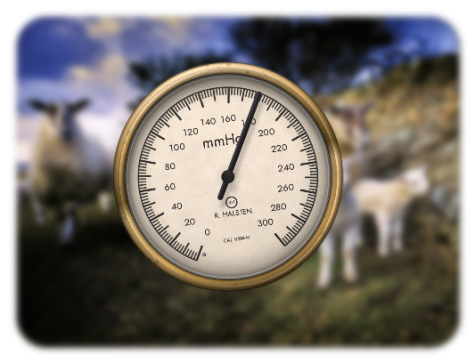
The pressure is 180; mmHg
